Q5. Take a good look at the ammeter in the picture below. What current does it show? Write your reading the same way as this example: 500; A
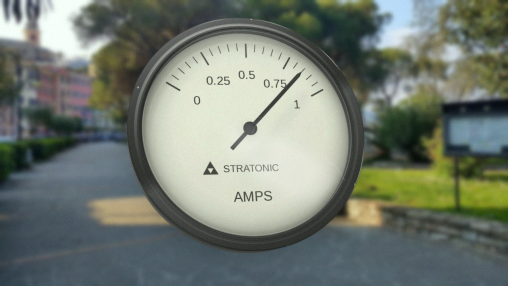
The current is 0.85; A
